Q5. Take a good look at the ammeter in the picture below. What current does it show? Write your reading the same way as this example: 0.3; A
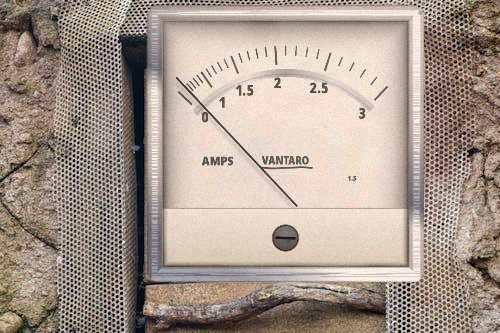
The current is 0.5; A
